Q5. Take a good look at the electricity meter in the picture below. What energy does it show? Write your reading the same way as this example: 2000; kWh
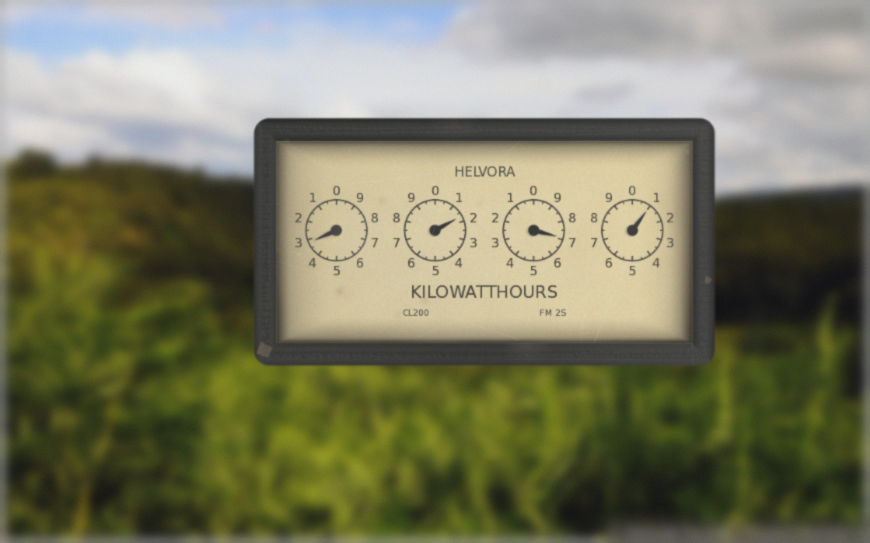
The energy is 3171; kWh
